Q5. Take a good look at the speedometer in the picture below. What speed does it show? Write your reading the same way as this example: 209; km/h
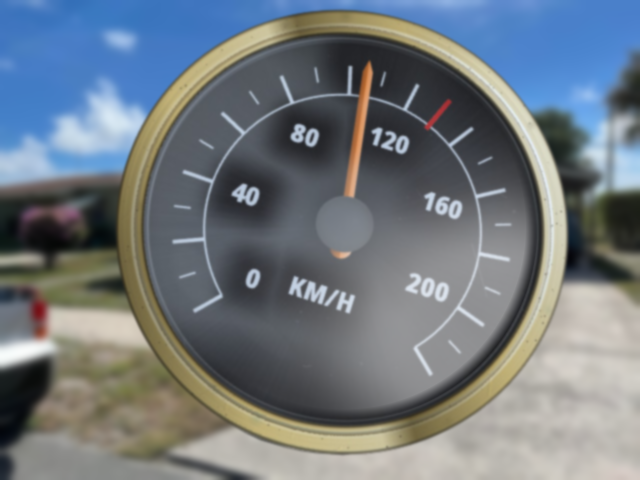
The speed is 105; km/h
